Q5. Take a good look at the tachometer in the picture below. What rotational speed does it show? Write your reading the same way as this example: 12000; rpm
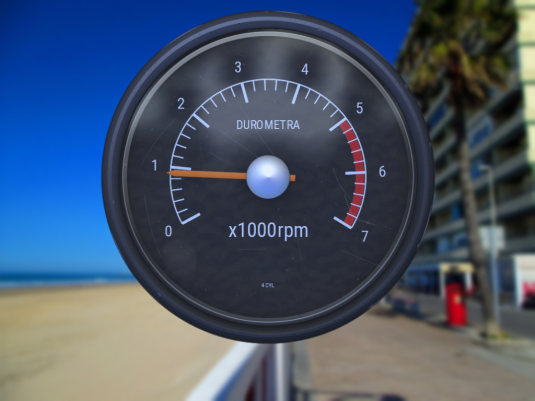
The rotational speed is 900; rpm
